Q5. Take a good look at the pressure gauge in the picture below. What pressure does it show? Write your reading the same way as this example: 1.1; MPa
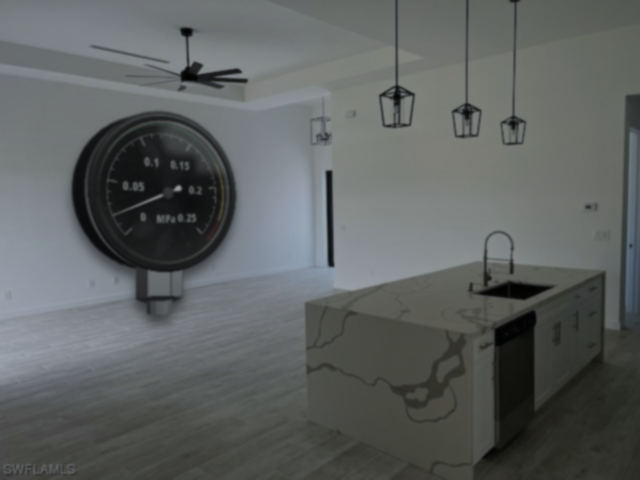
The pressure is 0.02; MPa
